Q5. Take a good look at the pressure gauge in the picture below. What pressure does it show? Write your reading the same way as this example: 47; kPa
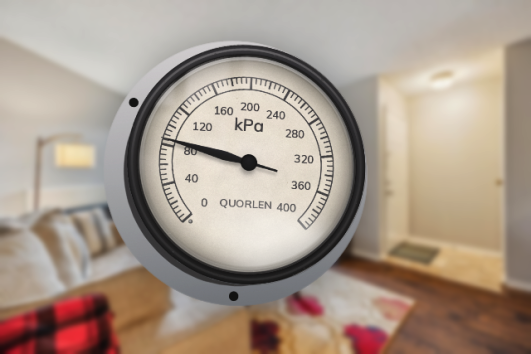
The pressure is 85; kPa
